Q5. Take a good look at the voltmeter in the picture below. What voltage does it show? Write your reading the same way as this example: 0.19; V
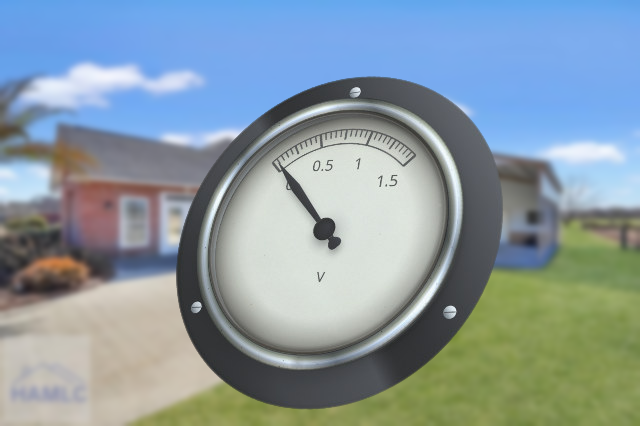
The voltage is 0.05; V
